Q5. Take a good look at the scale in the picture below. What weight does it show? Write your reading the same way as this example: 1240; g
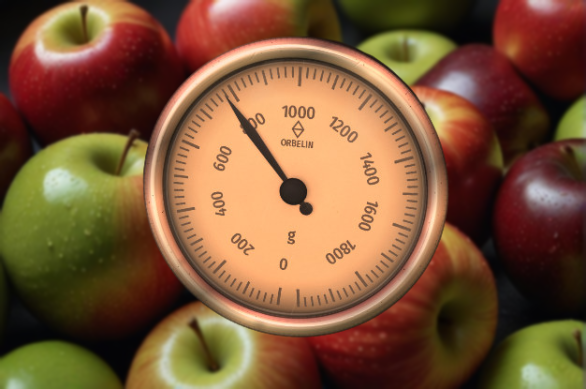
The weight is 780; g
